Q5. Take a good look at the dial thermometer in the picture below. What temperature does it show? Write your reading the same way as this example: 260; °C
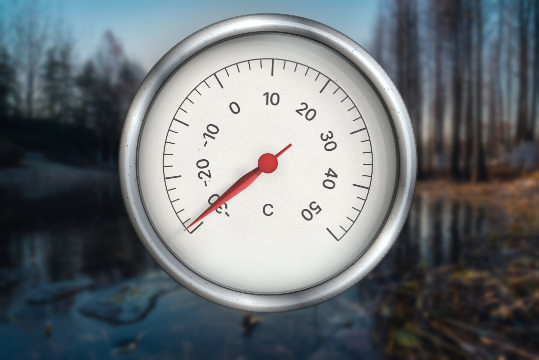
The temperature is -29; °C
